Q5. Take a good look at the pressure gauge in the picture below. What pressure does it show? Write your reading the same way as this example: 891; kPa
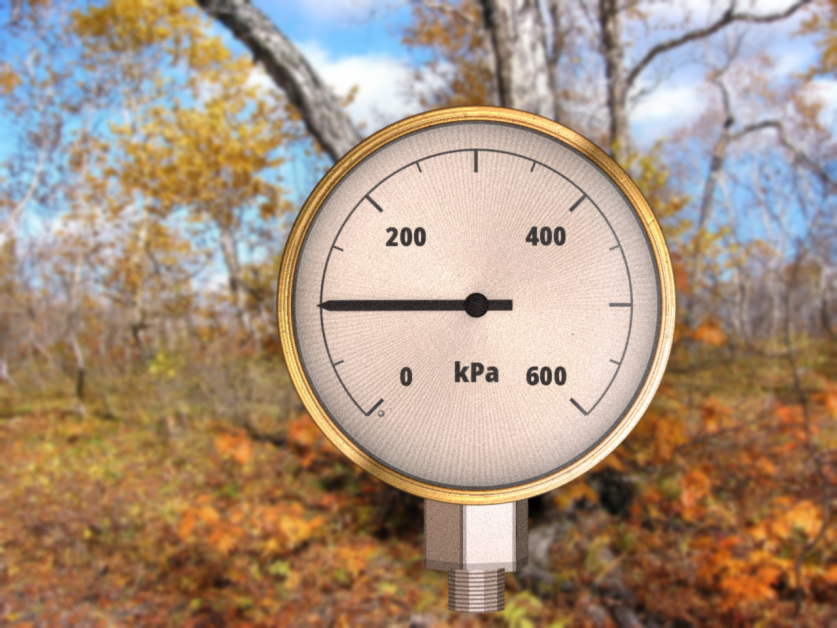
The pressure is 100; kPa
